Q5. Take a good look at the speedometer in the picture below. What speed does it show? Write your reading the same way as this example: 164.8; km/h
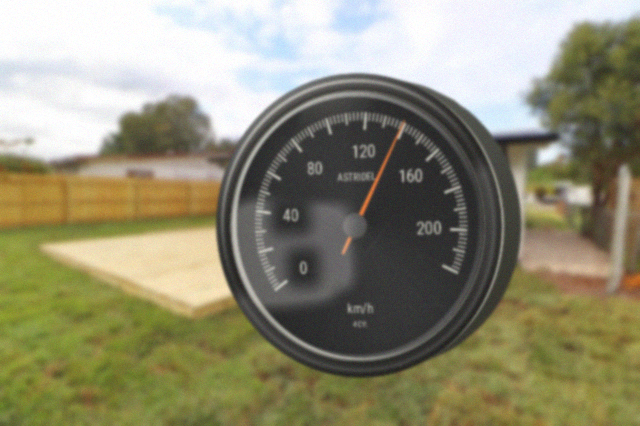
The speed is 140; km/h
